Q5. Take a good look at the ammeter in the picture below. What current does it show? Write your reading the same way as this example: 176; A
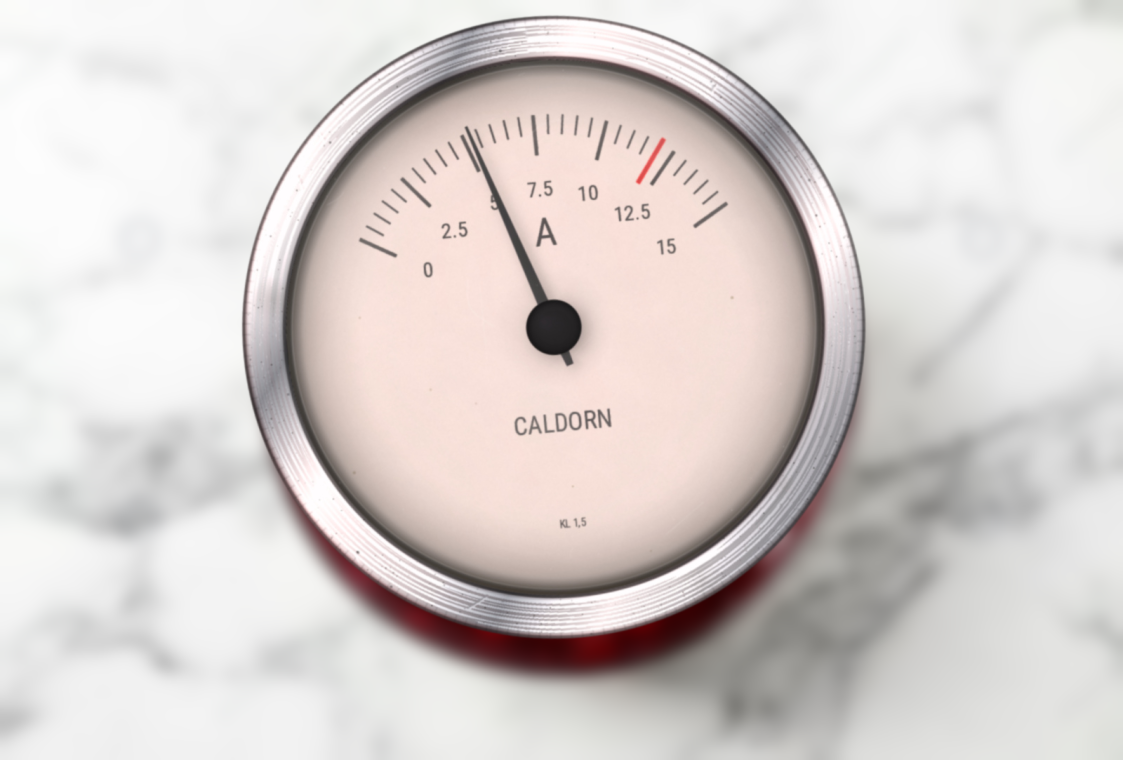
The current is 5.25; A
